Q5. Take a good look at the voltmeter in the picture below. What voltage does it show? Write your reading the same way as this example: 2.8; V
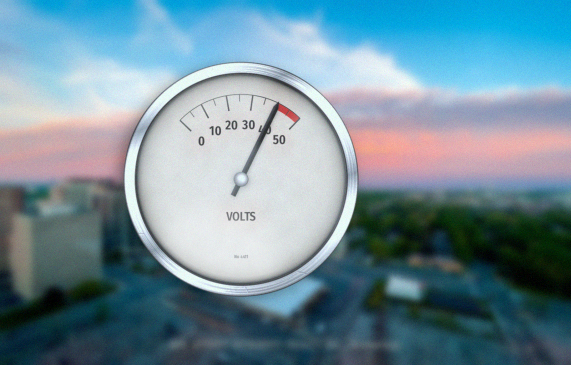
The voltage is 40; V
